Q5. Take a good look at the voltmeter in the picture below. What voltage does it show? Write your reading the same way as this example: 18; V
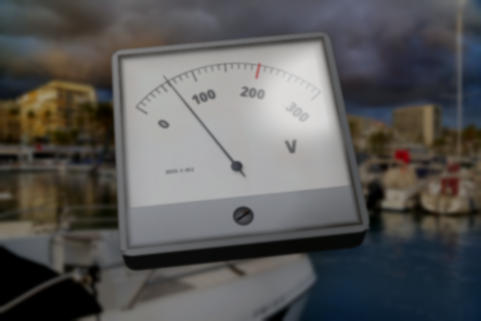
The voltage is 60; V
